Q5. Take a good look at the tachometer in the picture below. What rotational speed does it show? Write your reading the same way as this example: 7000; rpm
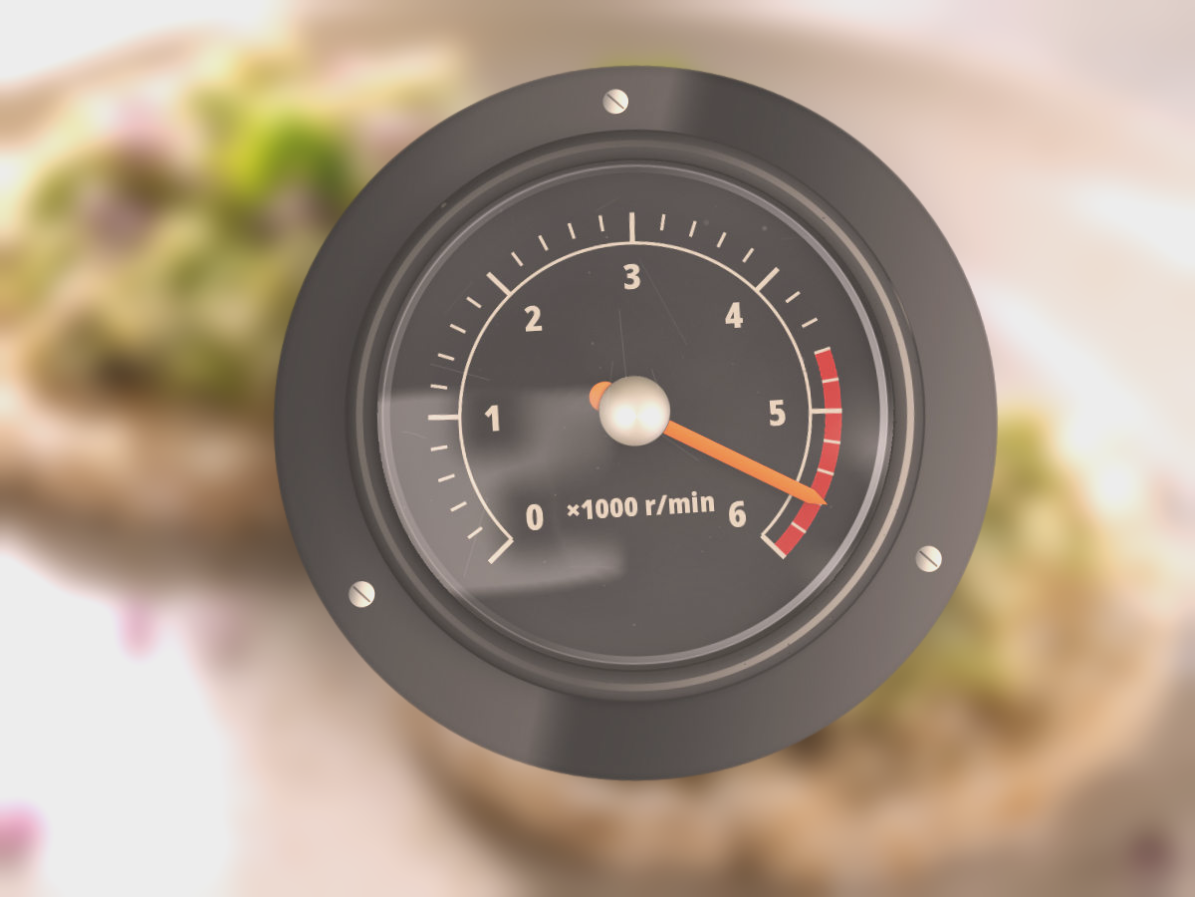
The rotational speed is 5600; rpm
